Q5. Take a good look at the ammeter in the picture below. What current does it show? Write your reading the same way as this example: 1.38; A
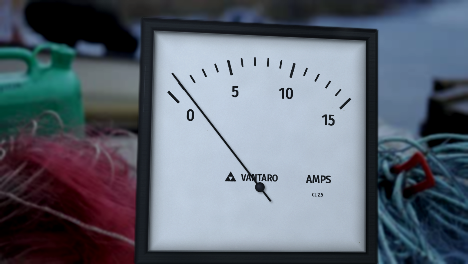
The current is 1; A
